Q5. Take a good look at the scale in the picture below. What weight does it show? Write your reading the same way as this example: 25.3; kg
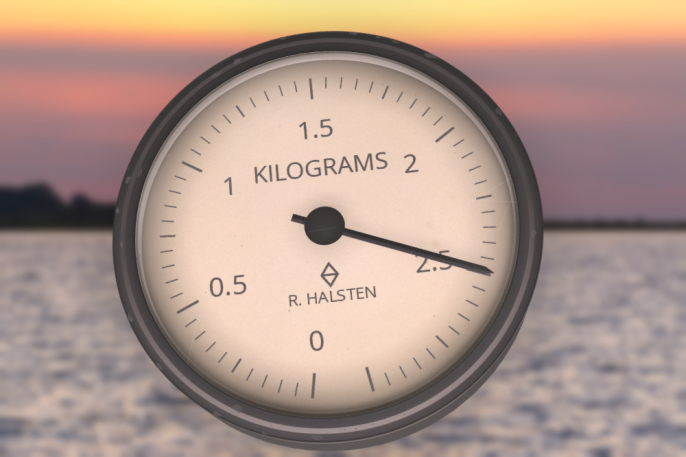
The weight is 2.5; kg
